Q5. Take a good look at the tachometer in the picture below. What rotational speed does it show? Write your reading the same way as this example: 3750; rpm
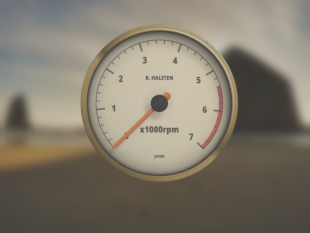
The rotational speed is 0; rpm
